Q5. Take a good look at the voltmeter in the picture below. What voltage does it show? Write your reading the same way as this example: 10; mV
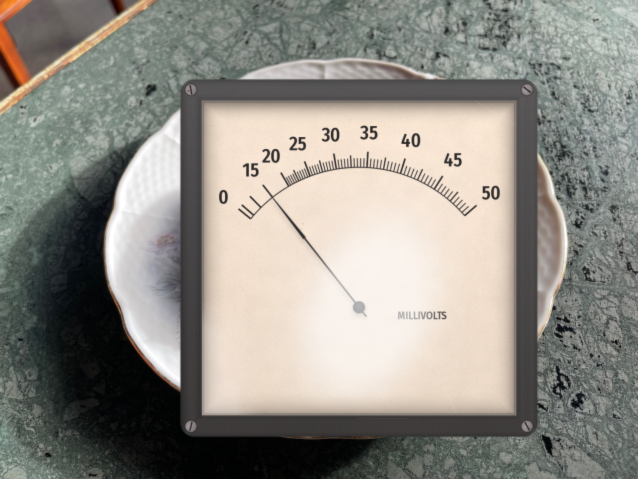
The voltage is 15; mV
